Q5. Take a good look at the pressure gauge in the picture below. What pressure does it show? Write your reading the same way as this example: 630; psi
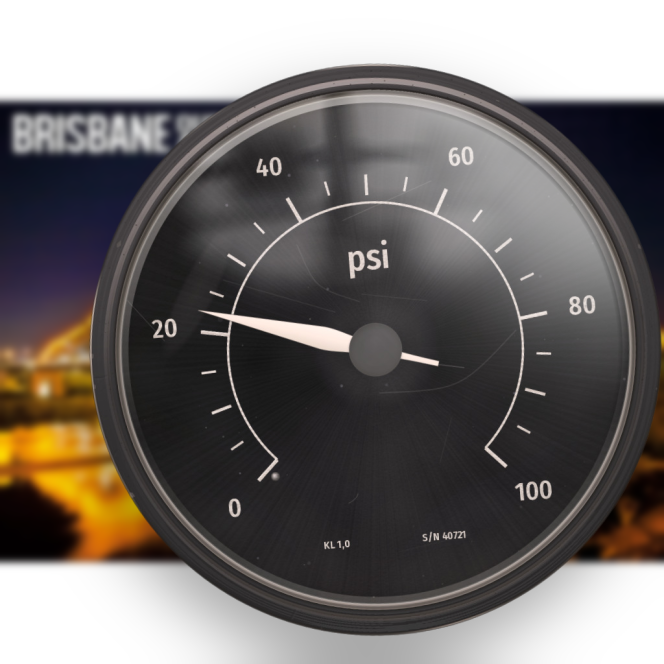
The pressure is 22.5; psi
